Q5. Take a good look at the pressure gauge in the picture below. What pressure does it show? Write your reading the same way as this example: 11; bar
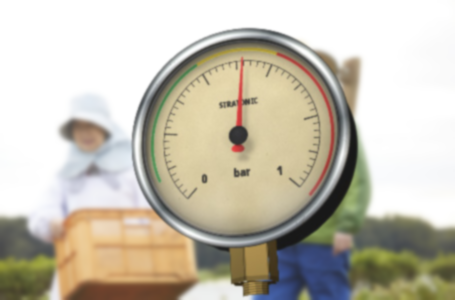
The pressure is 0.52; bar
